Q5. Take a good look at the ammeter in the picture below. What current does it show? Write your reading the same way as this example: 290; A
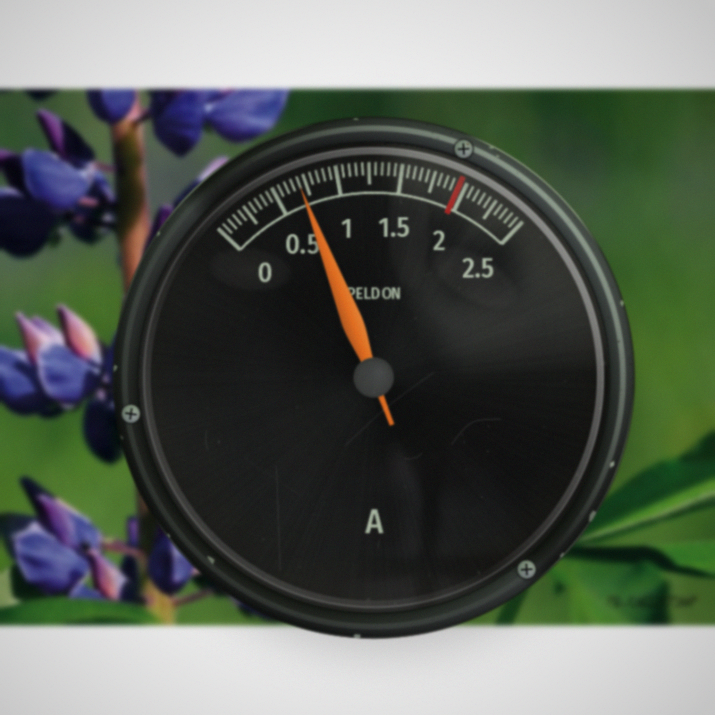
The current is 0.7; A
